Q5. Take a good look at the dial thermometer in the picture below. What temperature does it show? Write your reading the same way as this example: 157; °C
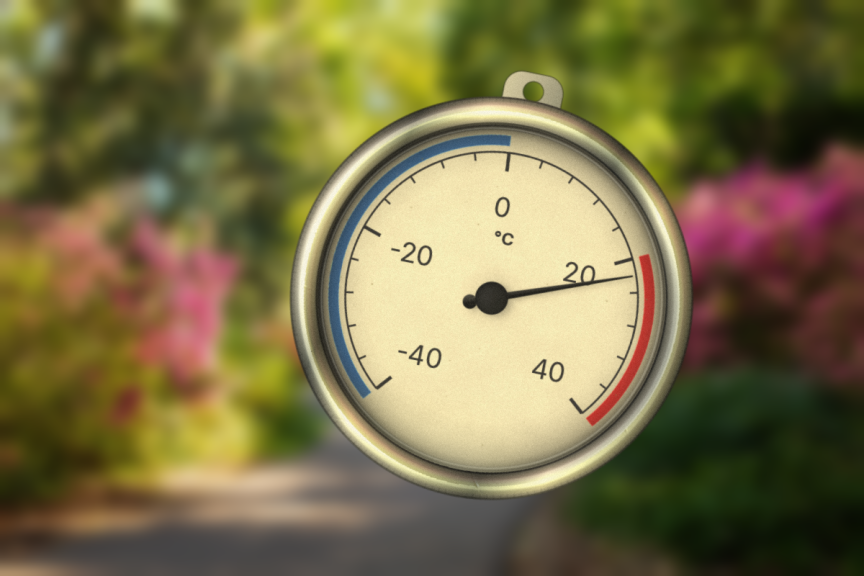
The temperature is 22; °C
